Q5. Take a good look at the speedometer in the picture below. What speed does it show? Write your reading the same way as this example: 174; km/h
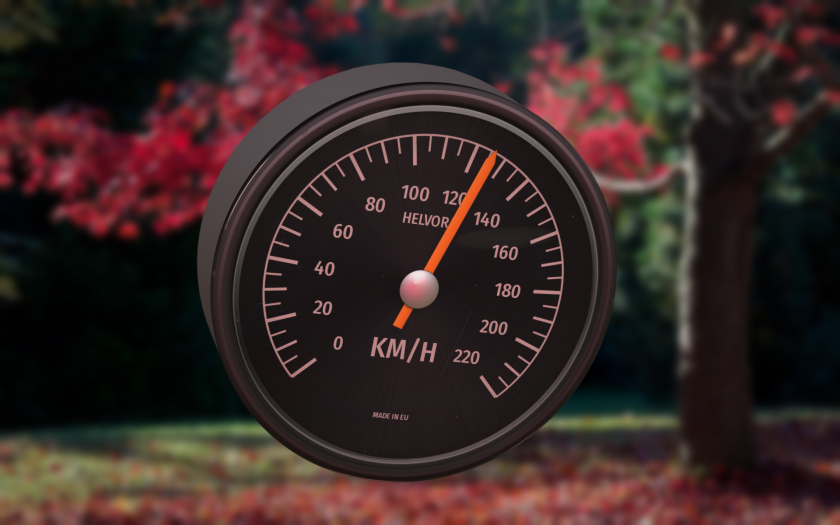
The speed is 125; km/h
